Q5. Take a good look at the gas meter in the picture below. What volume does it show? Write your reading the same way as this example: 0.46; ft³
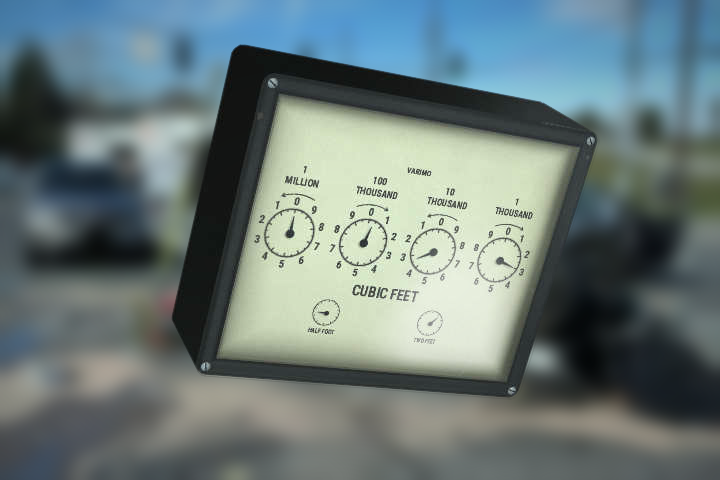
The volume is 3300; ft³
